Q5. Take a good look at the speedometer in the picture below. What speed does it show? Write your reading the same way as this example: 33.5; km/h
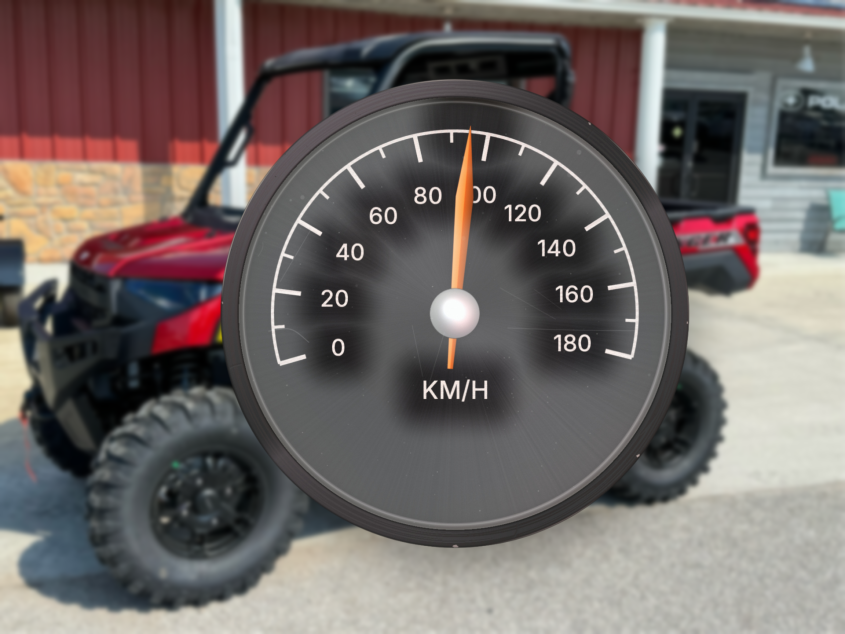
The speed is 95; km/h
